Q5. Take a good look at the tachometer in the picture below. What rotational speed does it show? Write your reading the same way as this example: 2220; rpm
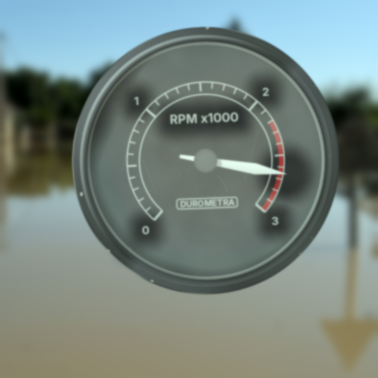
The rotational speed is 2650; rpm
